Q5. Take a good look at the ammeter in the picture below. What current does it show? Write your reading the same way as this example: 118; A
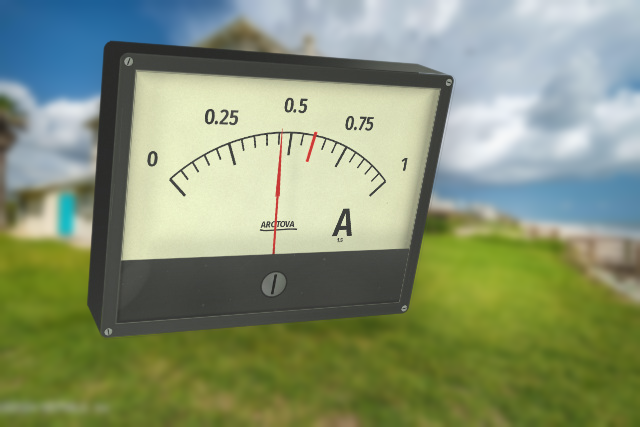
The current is 0.45; A
